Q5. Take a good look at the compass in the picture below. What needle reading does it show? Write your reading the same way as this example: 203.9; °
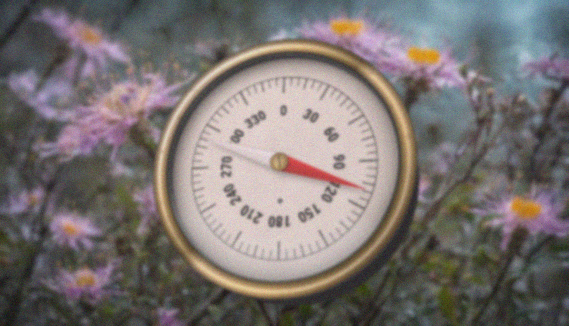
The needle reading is 110; °
